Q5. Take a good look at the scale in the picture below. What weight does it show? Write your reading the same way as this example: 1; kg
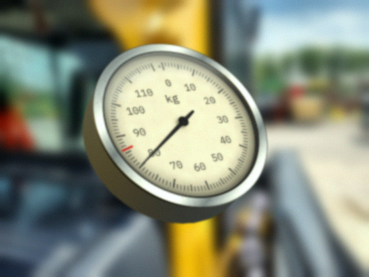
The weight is 80; kg
